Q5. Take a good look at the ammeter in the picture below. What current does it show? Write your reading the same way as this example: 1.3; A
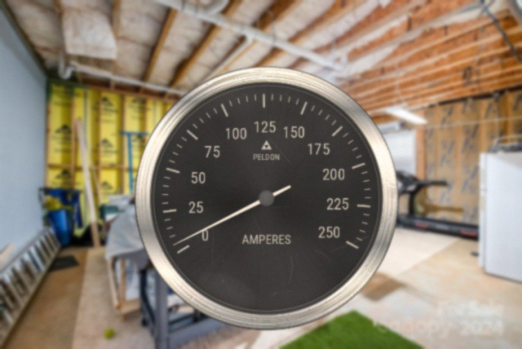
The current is 5; A
